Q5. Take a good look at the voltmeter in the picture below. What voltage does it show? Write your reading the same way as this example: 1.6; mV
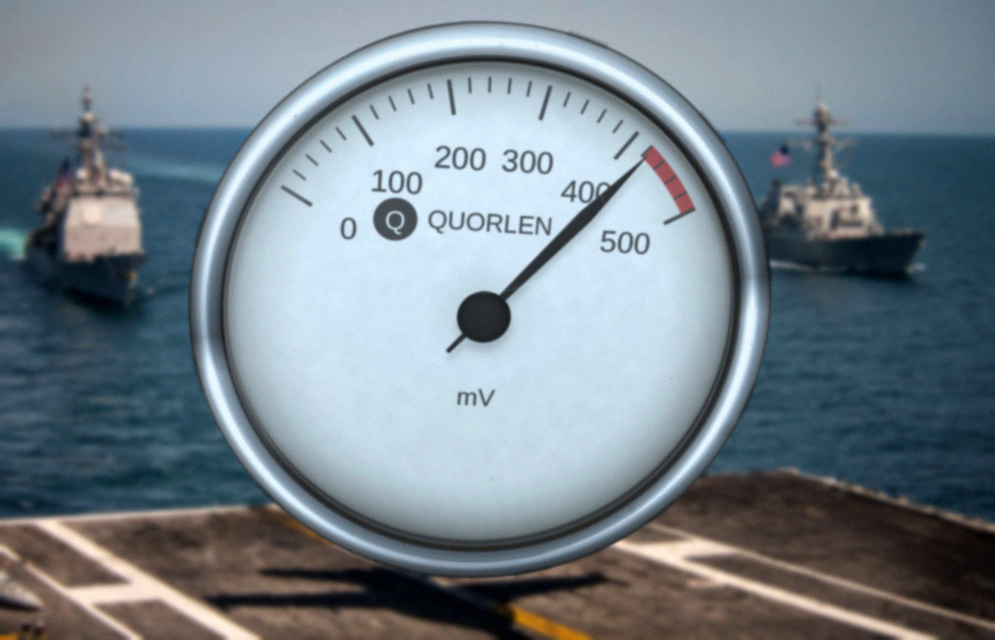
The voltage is 420; mV
